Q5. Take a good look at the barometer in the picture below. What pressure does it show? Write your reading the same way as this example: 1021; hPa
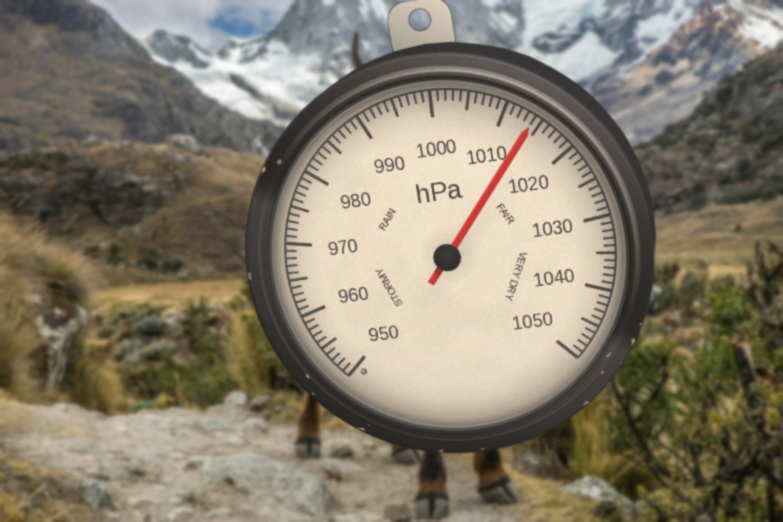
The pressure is 1014; hPa
